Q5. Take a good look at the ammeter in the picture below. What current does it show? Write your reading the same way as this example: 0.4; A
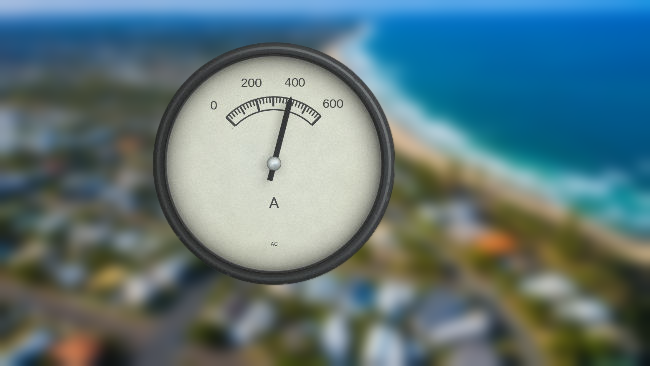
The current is 400; A
